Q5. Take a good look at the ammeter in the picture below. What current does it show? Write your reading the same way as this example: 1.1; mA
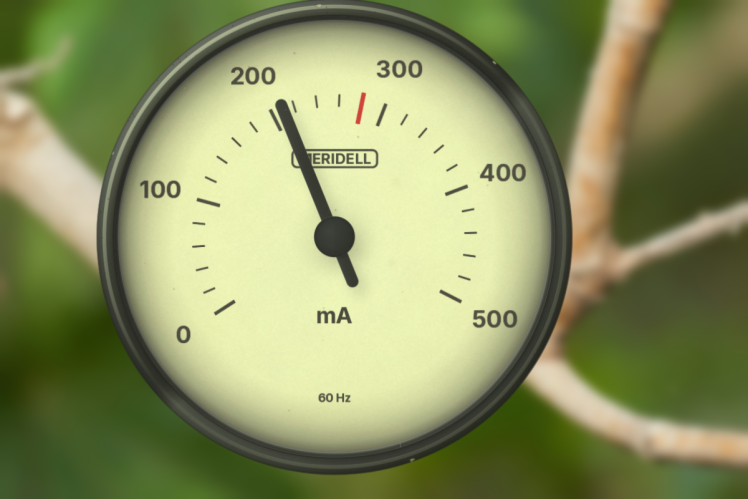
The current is 210; mA
